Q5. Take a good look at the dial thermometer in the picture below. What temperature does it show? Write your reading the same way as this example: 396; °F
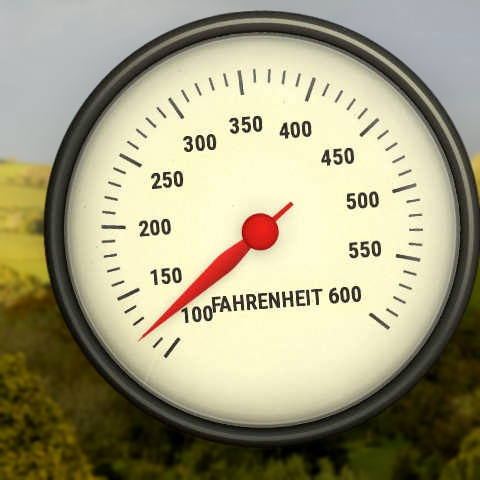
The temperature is 120; °F
